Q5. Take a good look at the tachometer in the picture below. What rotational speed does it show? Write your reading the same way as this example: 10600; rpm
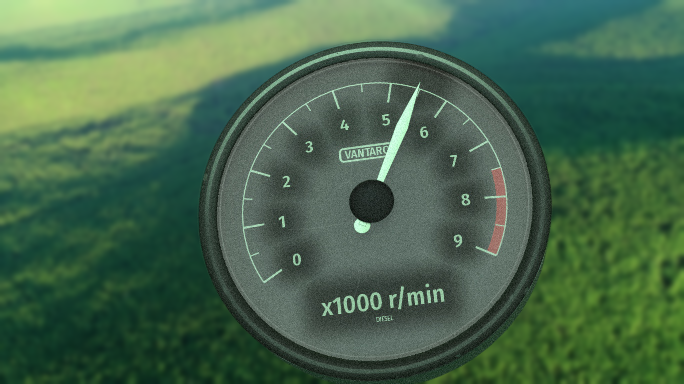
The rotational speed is 5500; rpm
